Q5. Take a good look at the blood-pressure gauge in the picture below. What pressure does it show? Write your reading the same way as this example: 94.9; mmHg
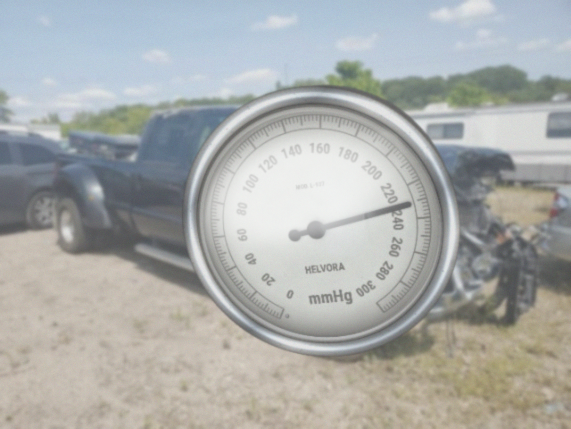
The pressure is 230; mmHg
